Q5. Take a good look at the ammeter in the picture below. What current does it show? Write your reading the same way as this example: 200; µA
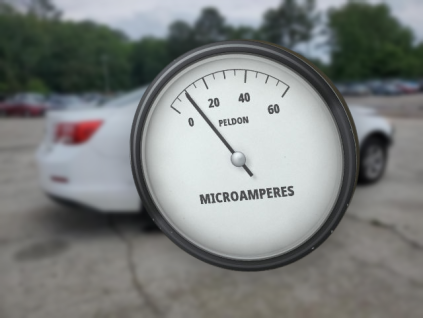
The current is 10; µA
